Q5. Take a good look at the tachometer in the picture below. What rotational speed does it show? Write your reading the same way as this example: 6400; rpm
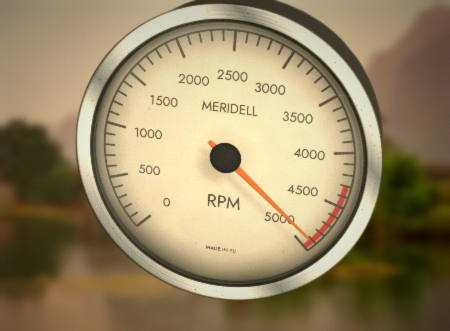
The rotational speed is 4900; rpm
